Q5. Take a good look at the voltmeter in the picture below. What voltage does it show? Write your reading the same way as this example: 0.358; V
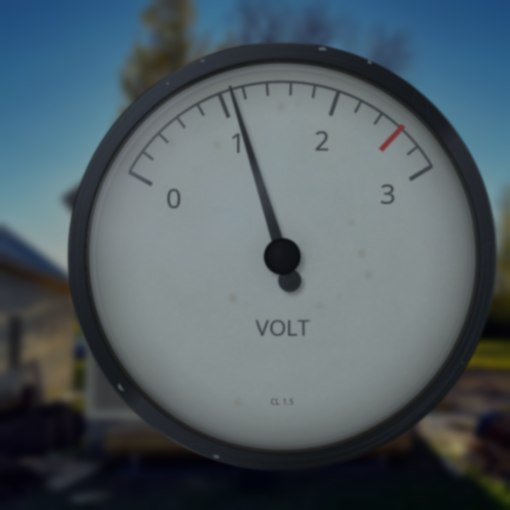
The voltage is 1.1; V
